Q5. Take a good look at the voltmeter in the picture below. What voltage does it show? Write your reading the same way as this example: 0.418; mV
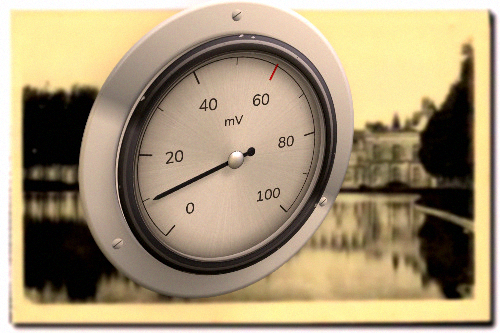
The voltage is 10; mV
